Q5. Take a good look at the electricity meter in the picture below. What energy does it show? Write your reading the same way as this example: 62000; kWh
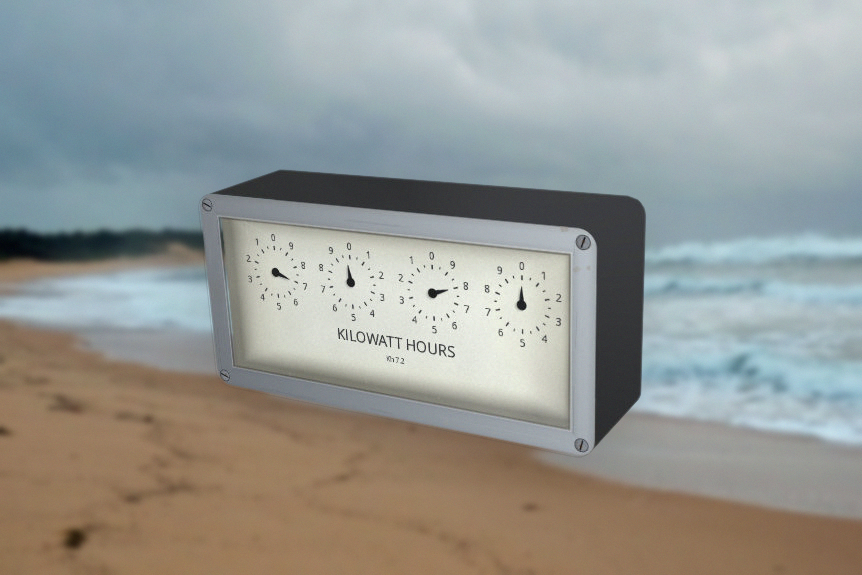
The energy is 6980; kWh
